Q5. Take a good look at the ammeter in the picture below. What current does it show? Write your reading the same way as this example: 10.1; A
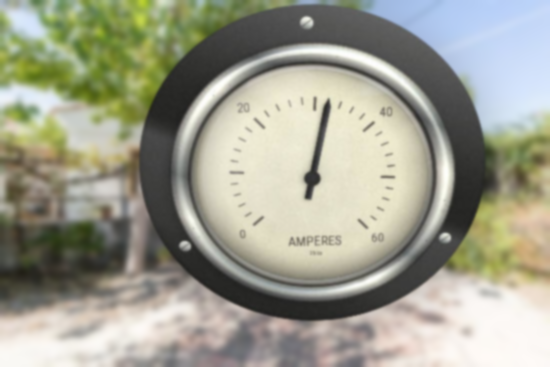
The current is 32; A
